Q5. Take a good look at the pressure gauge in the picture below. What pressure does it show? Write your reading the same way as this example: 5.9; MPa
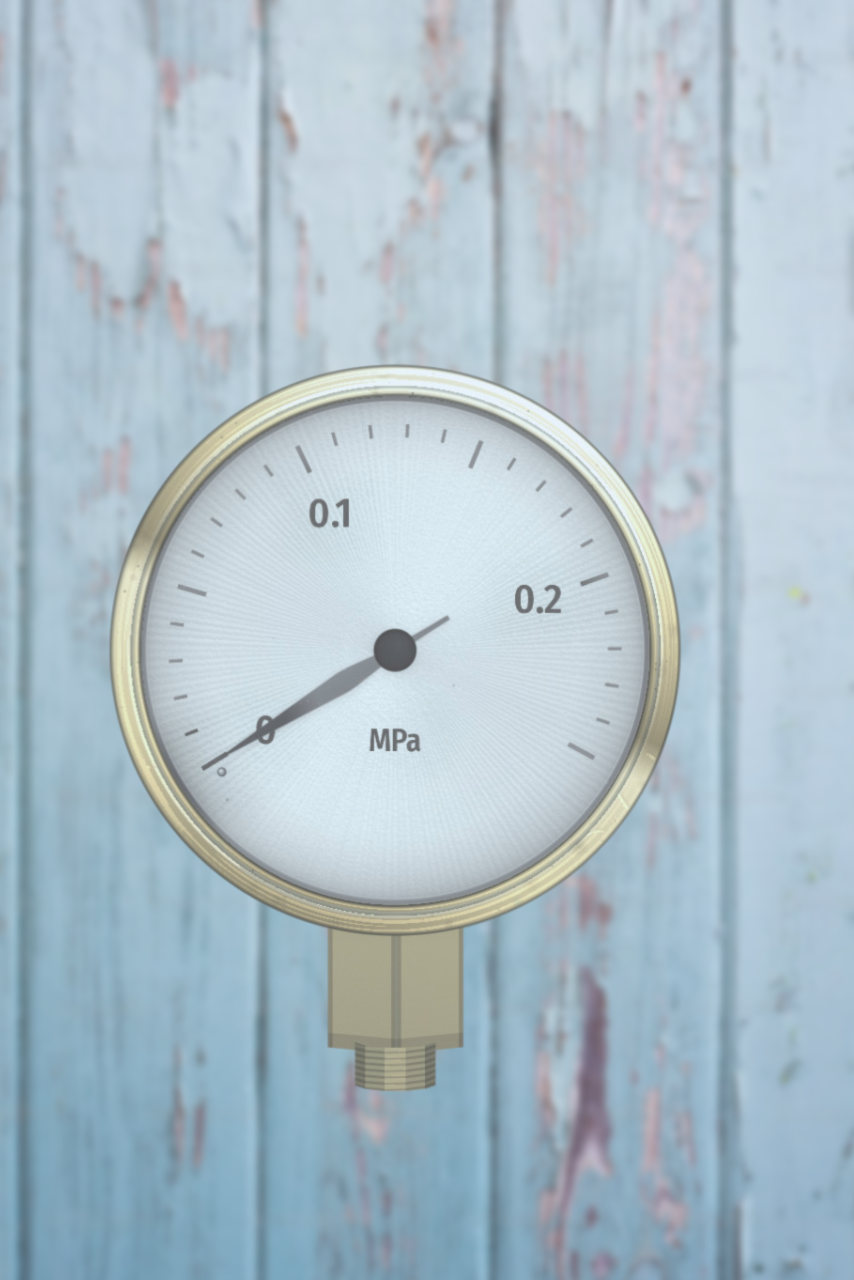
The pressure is 0; MPa
